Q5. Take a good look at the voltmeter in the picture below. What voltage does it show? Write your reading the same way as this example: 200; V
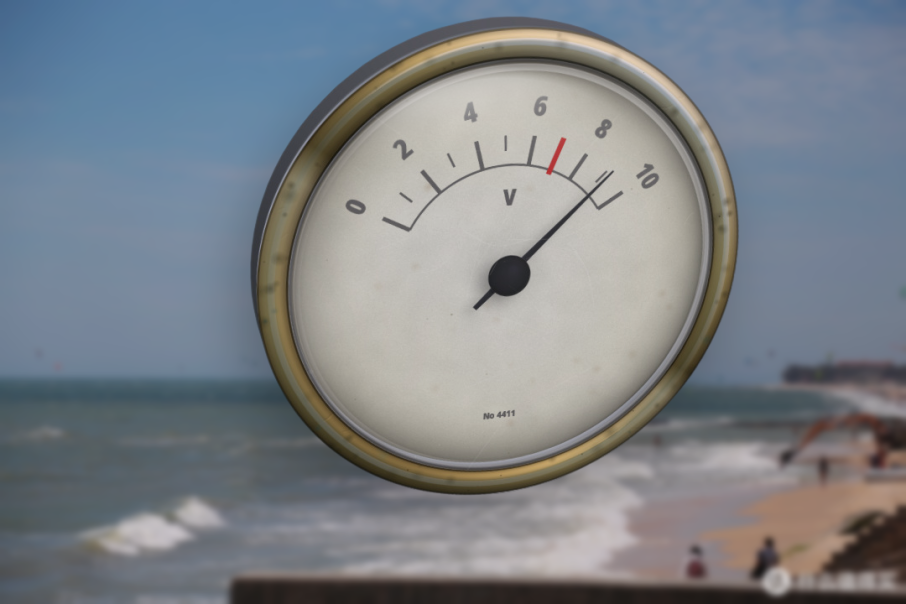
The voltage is 9; V
